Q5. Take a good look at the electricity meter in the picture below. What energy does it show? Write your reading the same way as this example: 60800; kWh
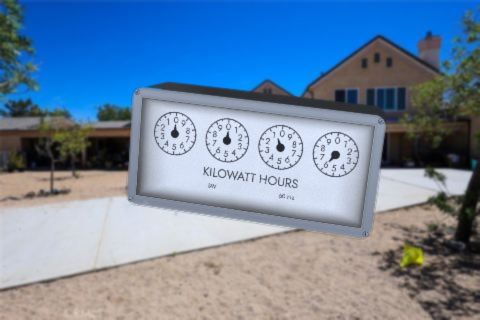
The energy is 6; kWh
